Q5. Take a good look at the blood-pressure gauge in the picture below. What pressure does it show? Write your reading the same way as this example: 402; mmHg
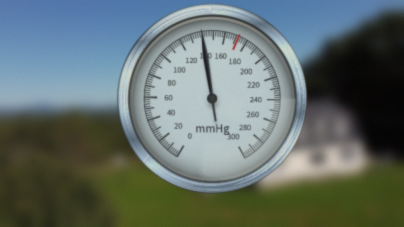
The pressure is 140; mmHg
